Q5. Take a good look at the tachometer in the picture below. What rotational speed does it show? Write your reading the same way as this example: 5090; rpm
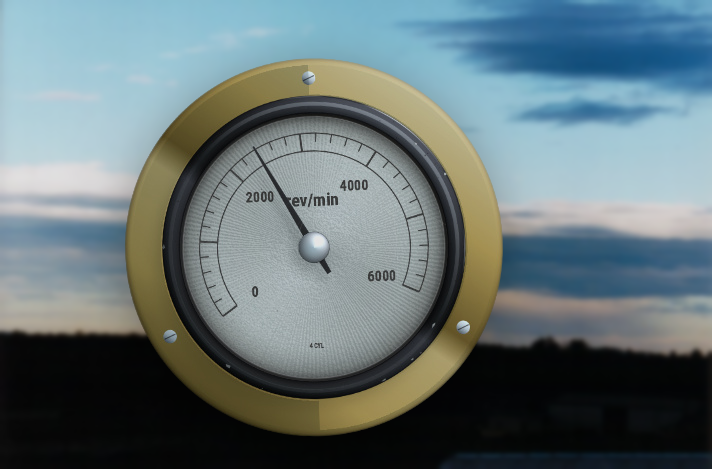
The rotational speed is 2400; rpm
